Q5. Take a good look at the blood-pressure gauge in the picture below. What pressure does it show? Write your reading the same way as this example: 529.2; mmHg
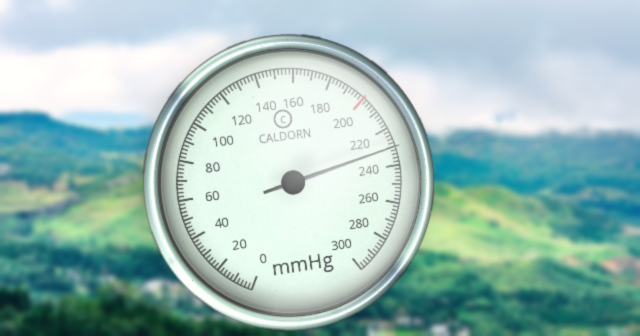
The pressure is 230; mmHg
